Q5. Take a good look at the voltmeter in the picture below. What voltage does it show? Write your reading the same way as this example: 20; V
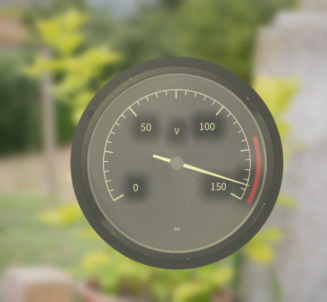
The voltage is 142.5; V
